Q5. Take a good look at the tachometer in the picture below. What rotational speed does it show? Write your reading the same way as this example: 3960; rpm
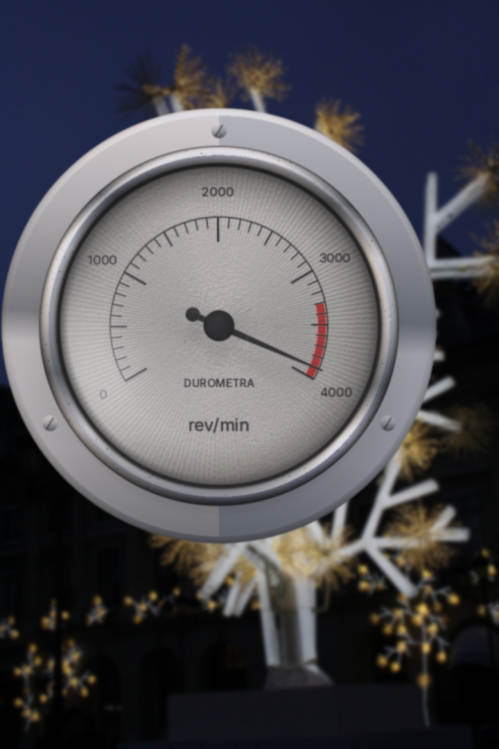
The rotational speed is 3900; rpm
